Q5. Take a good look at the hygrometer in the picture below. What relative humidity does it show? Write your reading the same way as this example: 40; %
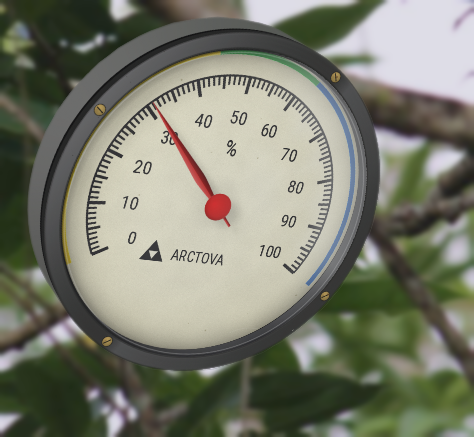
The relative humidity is 31; %
